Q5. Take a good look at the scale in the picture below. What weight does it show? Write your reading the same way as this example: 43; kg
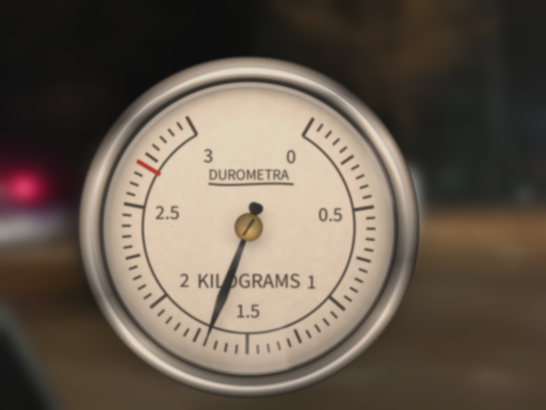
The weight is 1.7; kg
